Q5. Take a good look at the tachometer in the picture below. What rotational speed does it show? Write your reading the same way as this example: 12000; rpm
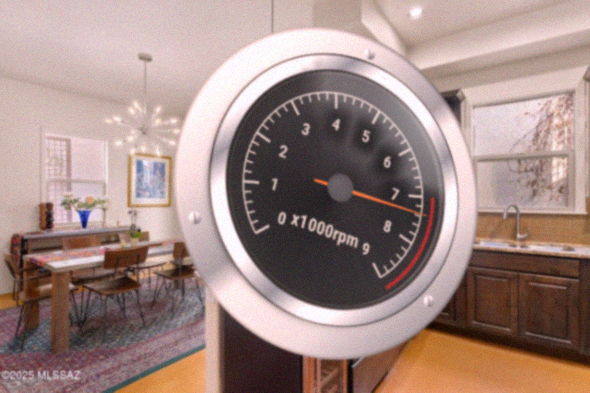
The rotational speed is 7400; rpm
